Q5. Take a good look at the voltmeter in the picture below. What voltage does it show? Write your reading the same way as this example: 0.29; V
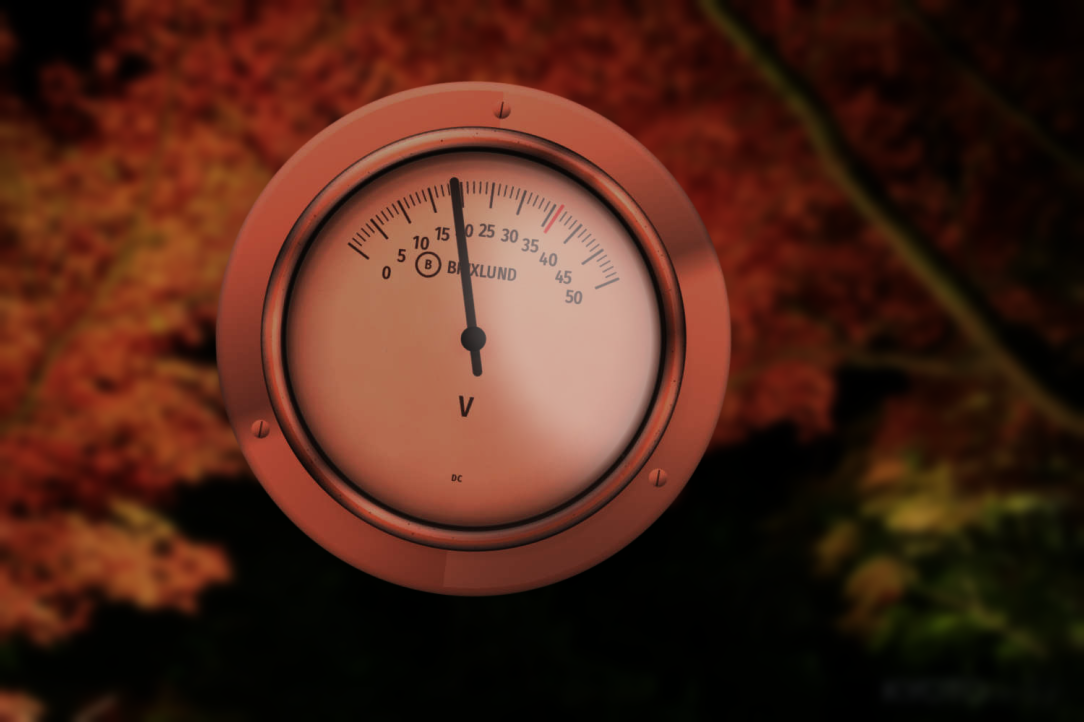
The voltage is 19; V
